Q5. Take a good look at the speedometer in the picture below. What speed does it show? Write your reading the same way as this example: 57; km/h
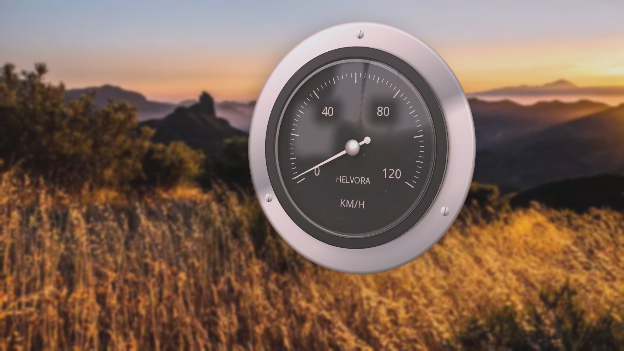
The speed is 2; km/h
